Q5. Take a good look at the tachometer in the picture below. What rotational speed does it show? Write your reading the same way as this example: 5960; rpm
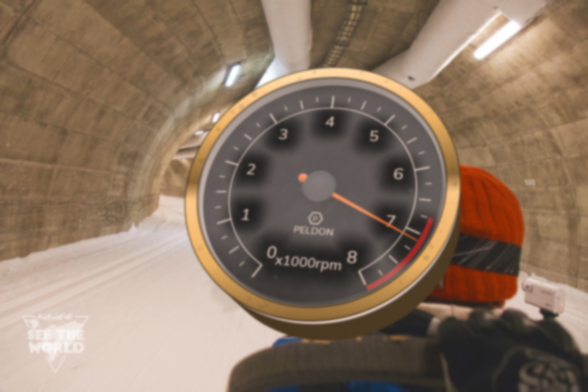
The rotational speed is 7125; rpm
